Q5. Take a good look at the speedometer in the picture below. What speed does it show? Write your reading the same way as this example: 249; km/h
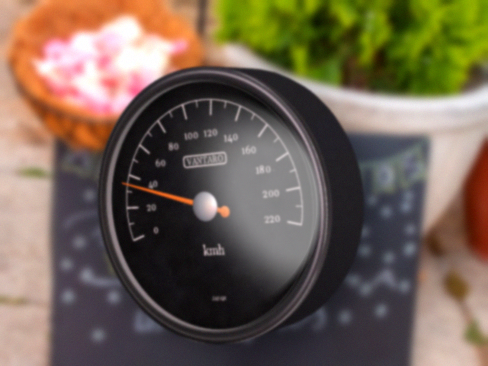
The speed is 35; km/h
